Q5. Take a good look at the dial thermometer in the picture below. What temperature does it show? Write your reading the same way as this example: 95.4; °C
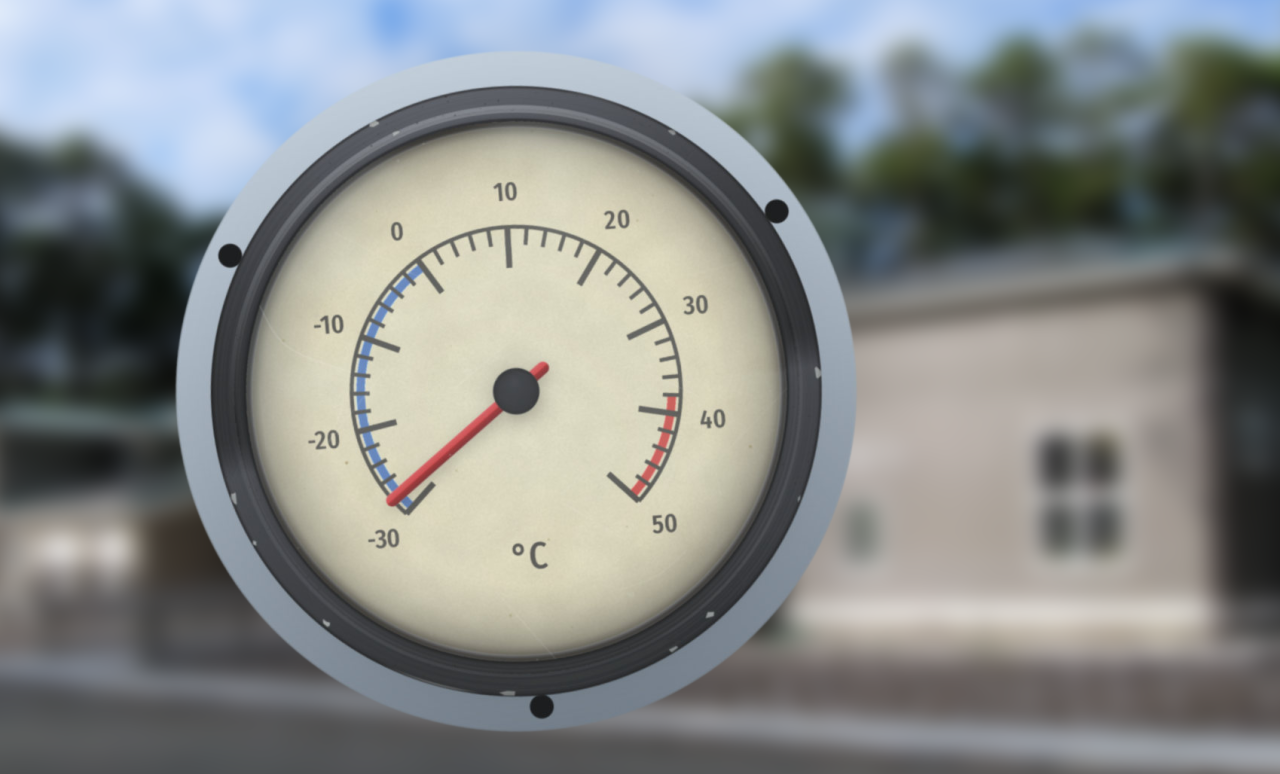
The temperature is -28; °C
